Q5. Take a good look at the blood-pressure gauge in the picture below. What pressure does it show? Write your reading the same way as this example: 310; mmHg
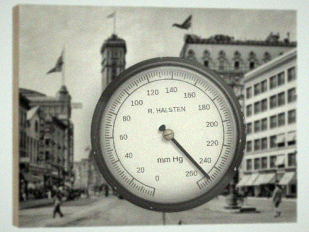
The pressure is 250; mmHg
